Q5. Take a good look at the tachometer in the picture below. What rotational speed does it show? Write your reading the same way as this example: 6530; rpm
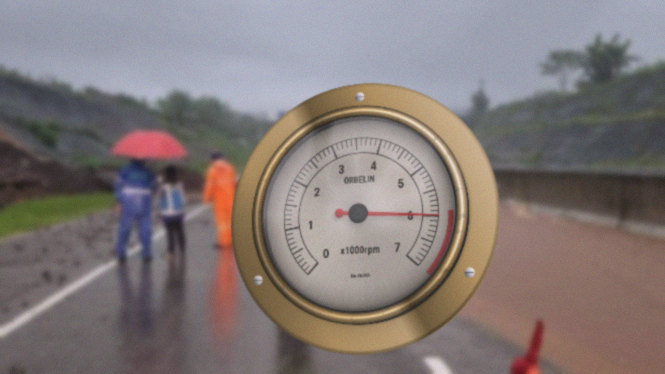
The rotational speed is 6000; rpm
